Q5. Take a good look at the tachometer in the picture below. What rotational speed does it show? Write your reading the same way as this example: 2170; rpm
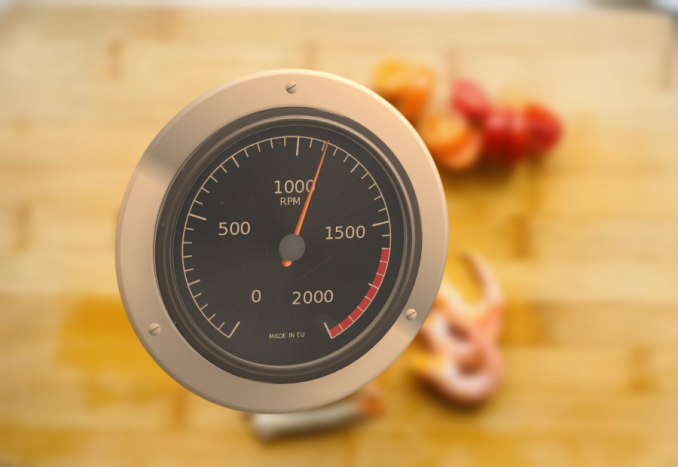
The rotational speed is 1100; rpm
